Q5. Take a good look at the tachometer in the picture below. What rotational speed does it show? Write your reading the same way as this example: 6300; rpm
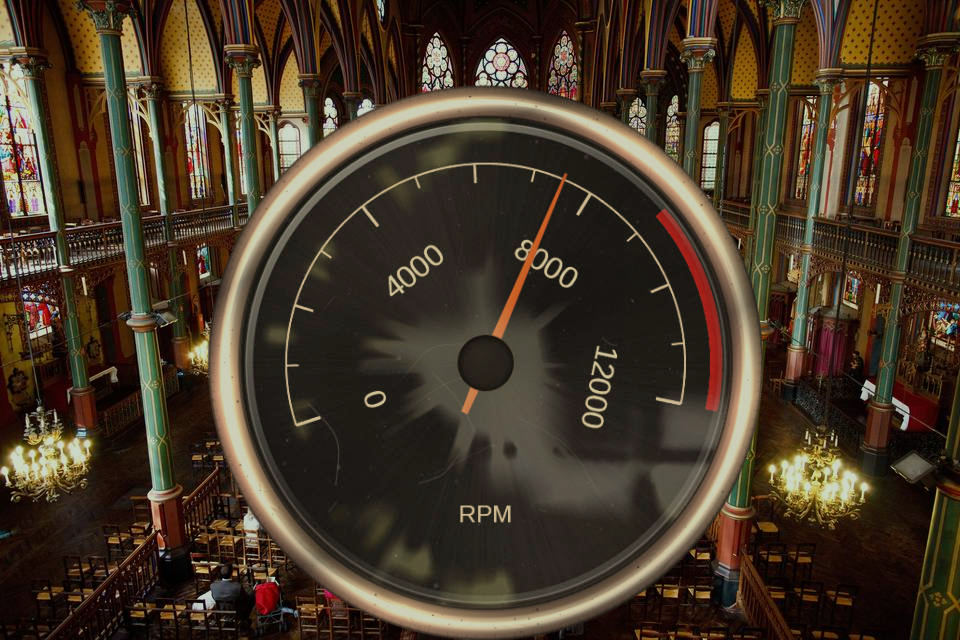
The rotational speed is 7500; rpm
